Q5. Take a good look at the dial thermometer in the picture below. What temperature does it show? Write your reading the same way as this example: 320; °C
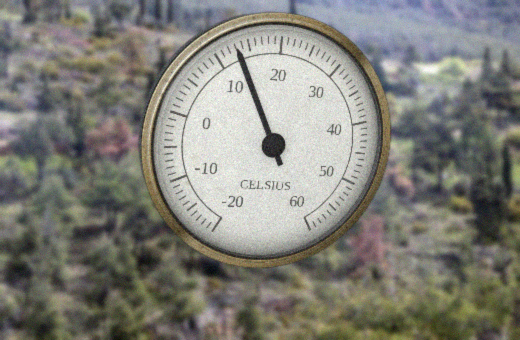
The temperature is 13; °C
